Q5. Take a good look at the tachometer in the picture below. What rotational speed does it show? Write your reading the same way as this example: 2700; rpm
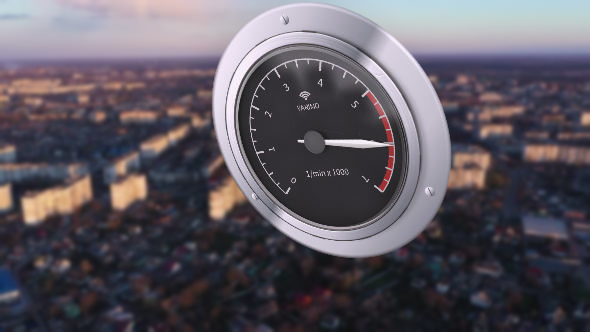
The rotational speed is 6000; rpm
